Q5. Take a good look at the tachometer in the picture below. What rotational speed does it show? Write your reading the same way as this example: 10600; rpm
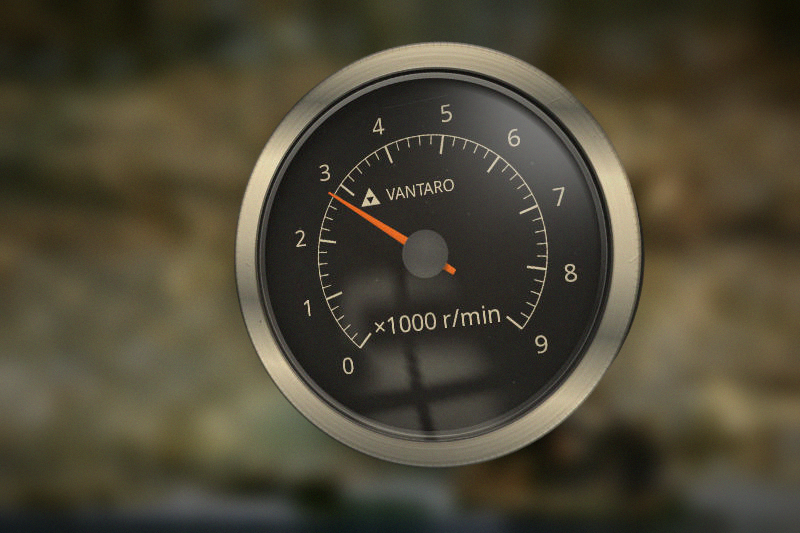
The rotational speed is 2800; rpm
